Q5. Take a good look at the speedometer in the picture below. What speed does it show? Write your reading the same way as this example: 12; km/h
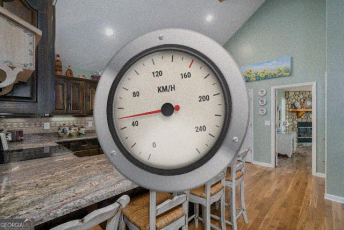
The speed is 50; km/h
